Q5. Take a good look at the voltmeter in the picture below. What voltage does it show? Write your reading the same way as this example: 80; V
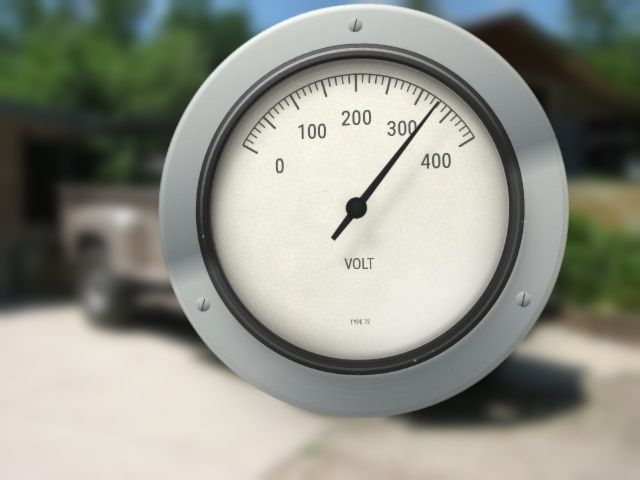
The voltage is 330; V
